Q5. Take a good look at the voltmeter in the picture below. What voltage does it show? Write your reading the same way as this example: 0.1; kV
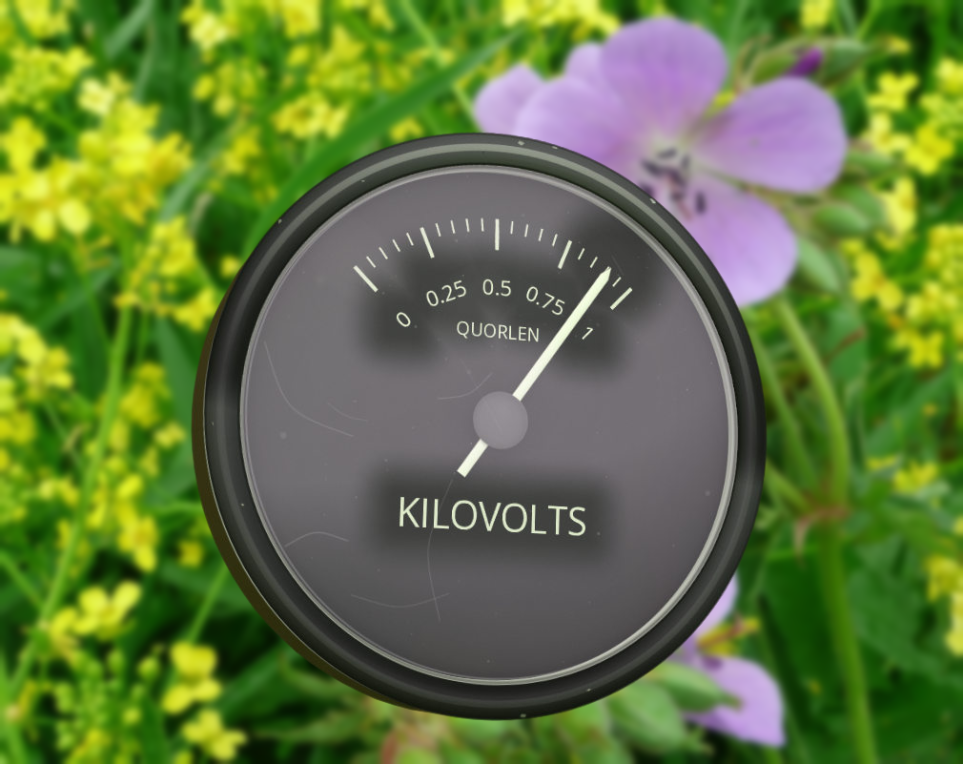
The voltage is 0.9; kV
